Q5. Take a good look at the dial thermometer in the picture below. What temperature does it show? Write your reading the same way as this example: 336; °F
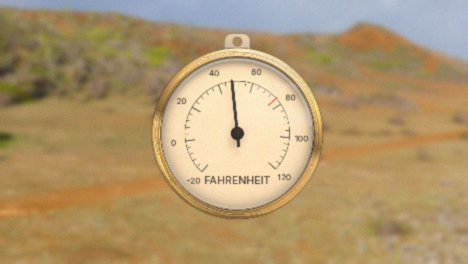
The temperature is 48; °F
